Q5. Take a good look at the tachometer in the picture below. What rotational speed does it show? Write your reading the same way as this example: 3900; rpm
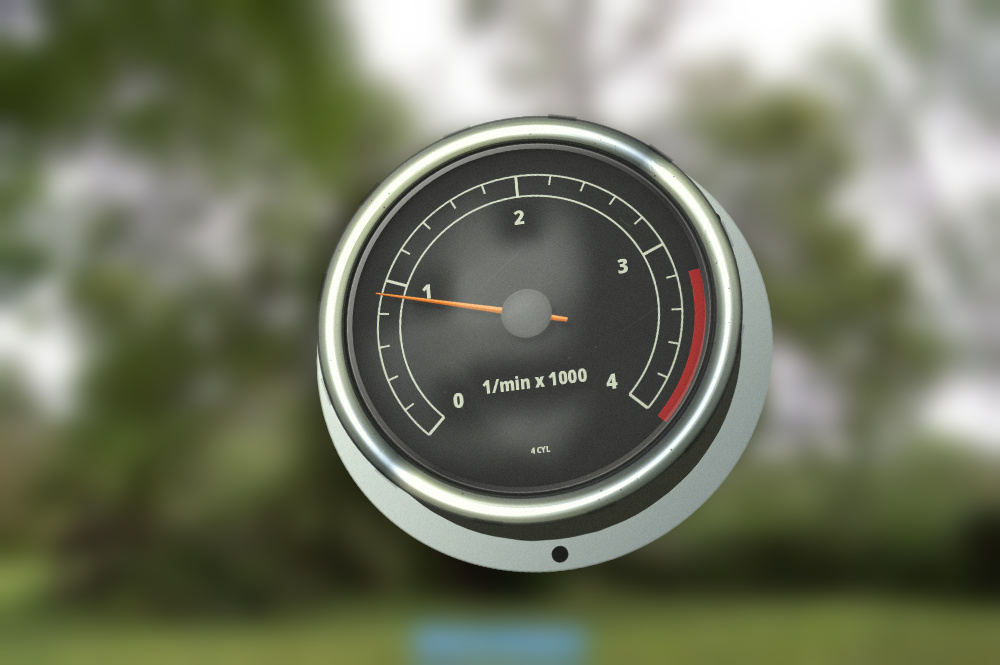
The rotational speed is 900; rpm
